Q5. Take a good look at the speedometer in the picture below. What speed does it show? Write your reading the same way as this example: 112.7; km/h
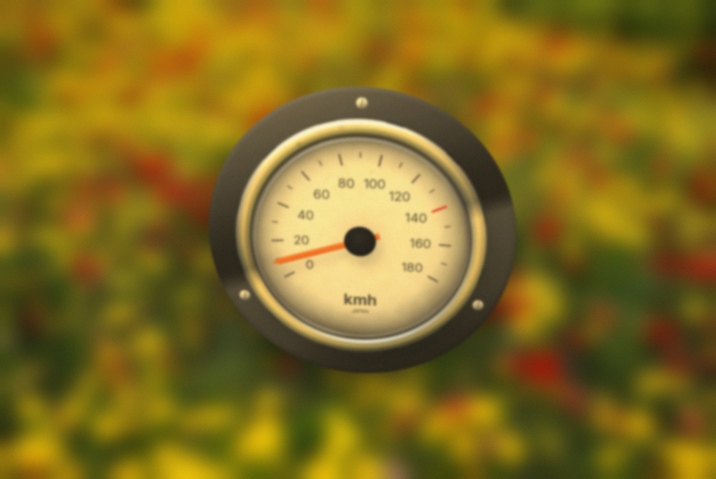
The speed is 10; km/h
